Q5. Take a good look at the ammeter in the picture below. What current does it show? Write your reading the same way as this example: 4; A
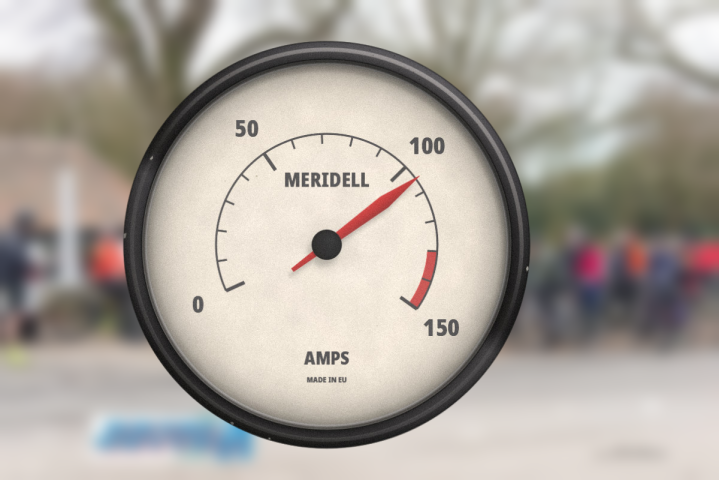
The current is 105; A
